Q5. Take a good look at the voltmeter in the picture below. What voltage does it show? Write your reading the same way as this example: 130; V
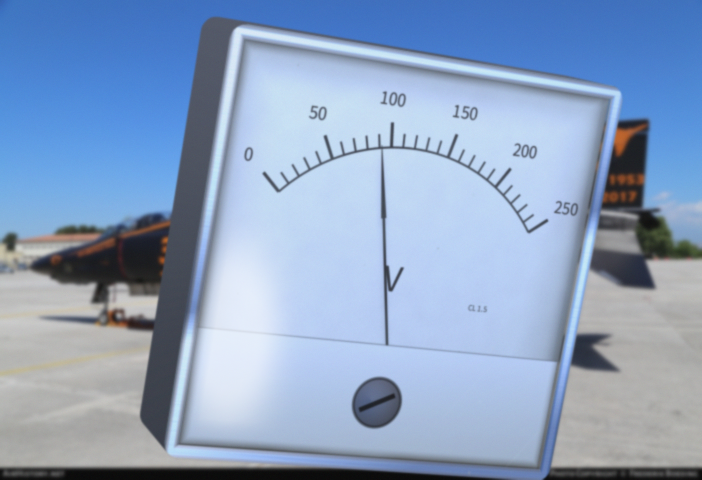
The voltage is 90; V
